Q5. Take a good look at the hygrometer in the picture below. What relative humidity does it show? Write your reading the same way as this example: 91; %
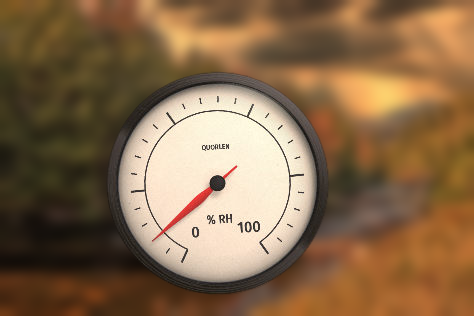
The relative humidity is 8; %
